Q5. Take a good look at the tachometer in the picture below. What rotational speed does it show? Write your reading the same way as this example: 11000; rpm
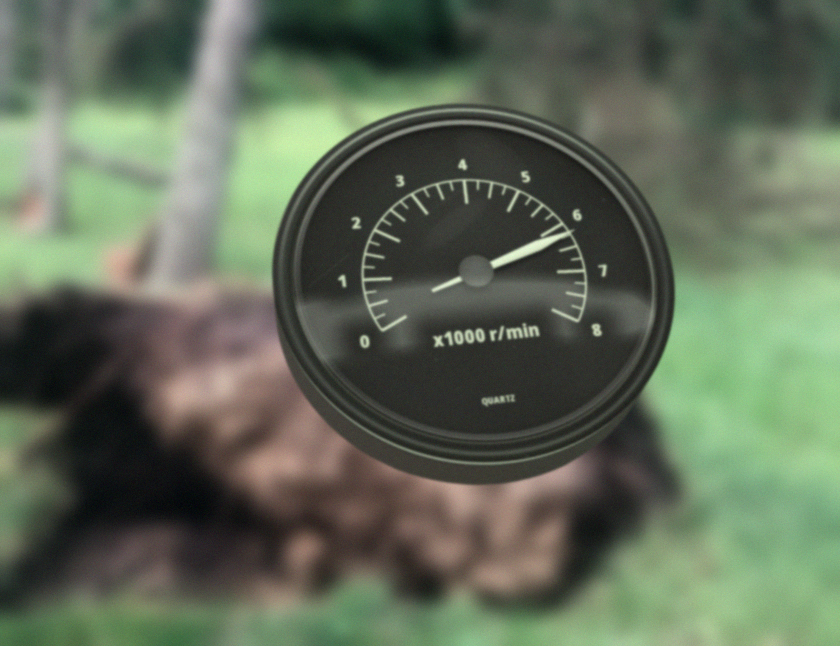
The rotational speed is 6250; rpm
